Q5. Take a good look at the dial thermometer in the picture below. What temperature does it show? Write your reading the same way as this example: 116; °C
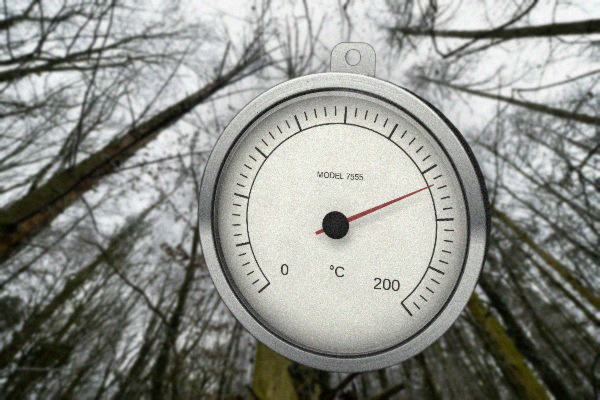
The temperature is 146; °C
